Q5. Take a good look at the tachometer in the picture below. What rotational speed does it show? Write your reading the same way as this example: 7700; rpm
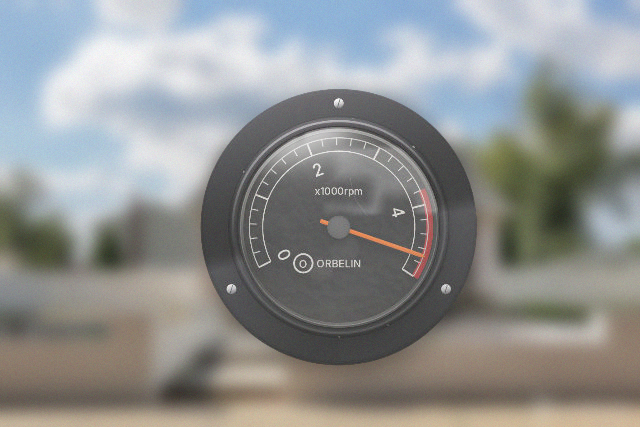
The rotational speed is 4700; rpm
